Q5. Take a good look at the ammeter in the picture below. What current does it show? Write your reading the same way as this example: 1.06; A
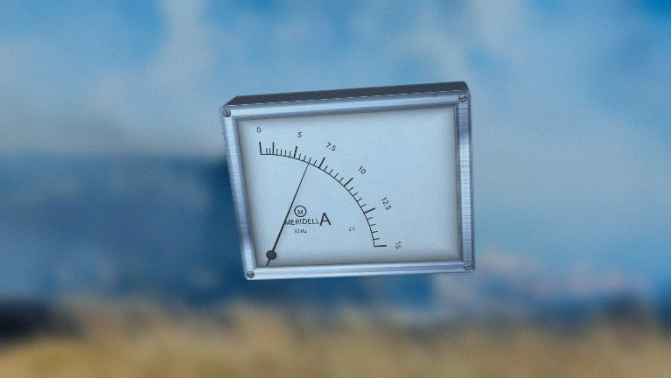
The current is 6.5; A
